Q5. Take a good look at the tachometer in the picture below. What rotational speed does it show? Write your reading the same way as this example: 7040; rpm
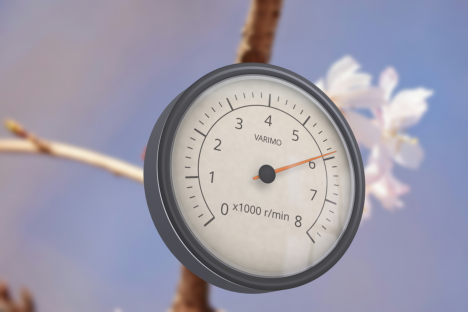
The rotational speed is 5900; rpm
